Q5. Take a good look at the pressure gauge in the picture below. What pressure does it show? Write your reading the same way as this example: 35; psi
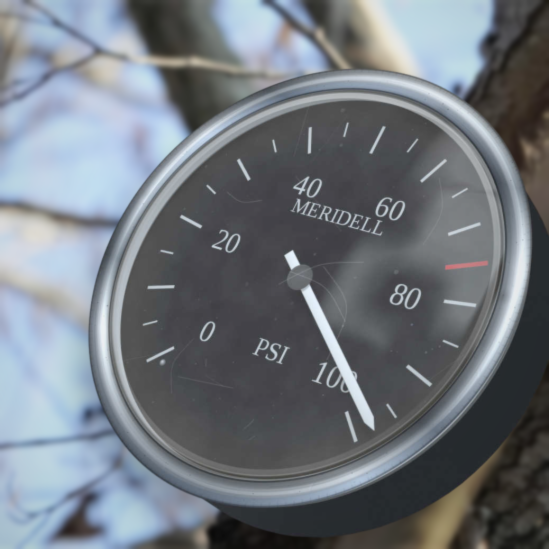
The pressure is 97.5; psi
